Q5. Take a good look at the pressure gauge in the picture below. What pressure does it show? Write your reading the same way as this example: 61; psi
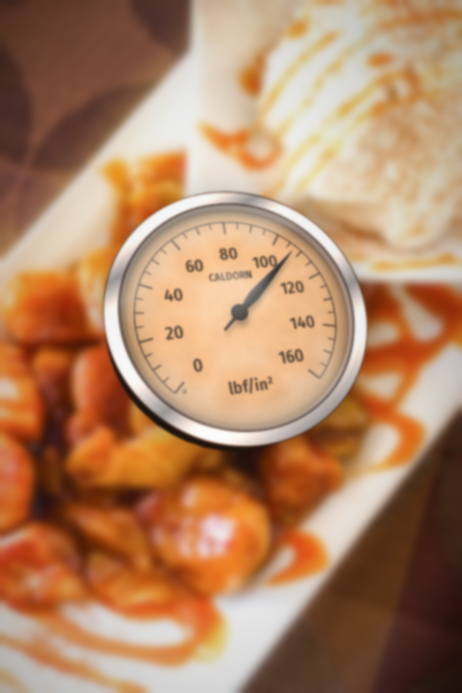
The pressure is 107.5; psi
